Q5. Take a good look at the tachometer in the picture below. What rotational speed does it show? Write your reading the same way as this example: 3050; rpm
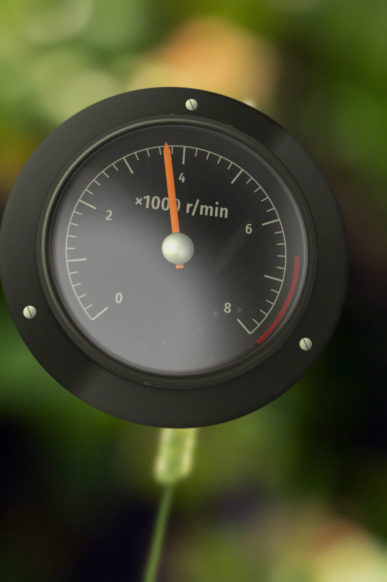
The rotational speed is 3700; rpm
